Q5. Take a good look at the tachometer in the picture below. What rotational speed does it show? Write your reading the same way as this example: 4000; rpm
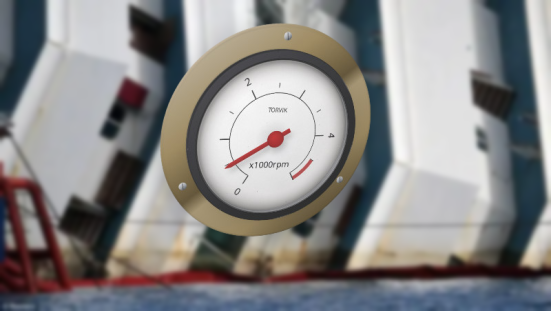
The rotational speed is 500; rpm
